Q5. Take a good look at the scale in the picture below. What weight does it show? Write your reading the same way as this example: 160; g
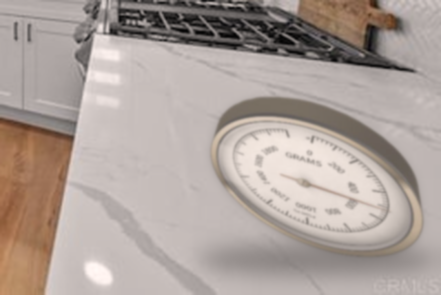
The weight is 500; g
